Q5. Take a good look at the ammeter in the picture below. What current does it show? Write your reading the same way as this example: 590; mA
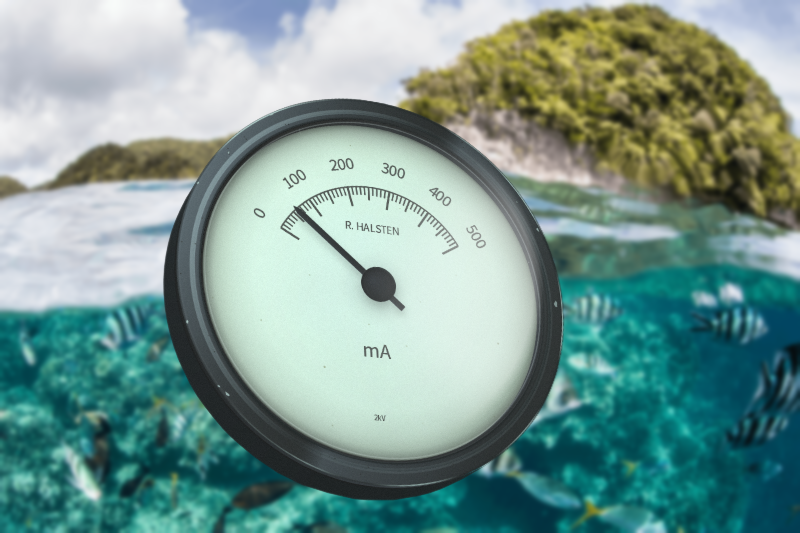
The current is 50; mA
